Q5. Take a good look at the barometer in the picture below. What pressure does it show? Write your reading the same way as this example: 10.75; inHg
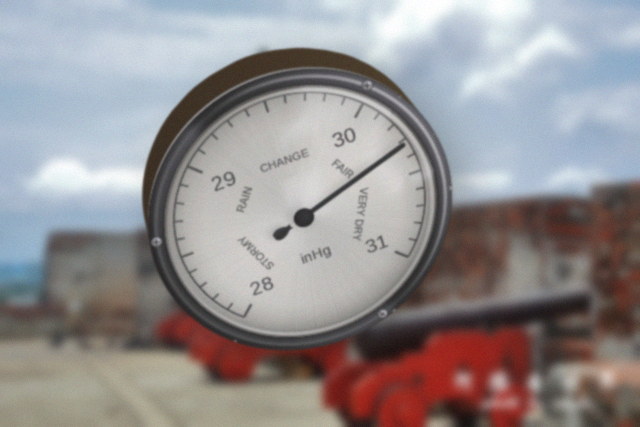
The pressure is 30.3; inHg
